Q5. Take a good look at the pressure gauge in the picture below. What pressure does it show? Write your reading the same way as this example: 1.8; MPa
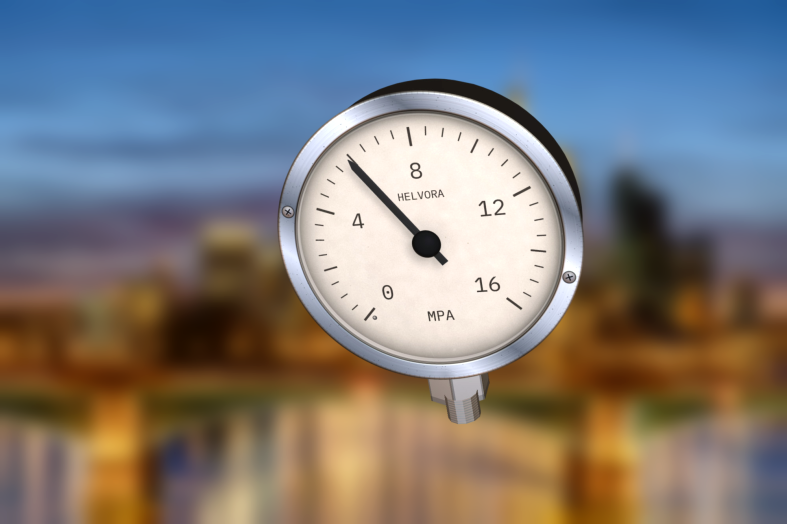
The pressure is 6; MPa
